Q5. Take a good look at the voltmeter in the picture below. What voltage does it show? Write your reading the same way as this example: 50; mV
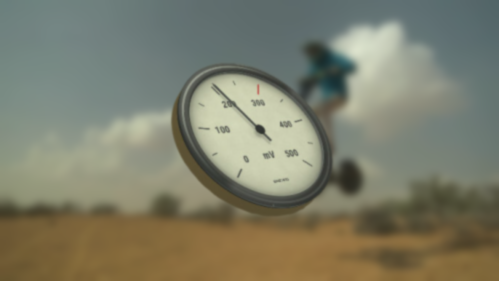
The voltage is 200; mV
